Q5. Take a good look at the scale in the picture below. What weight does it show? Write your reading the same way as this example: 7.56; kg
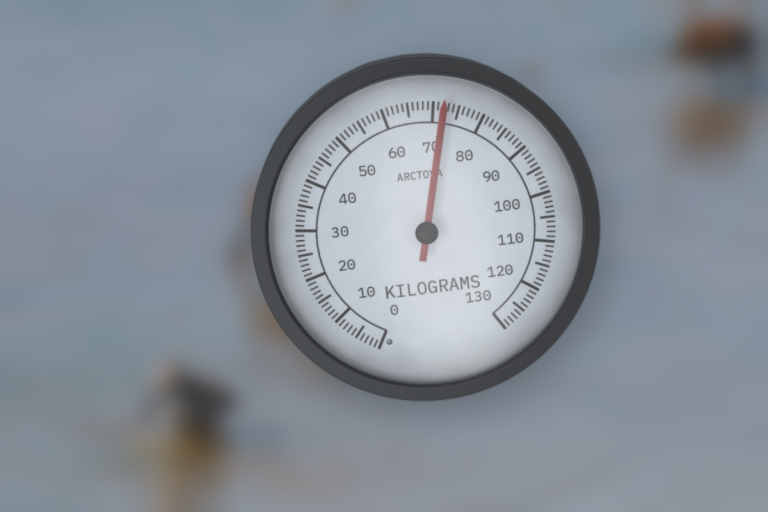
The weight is 72; kg
